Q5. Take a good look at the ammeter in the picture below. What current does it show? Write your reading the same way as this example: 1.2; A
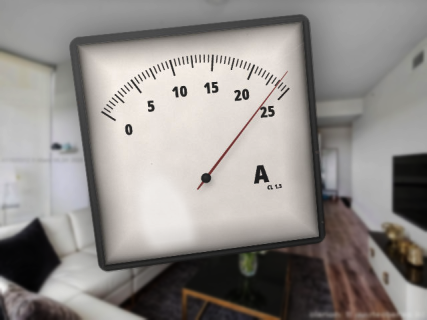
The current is 23.5; A
